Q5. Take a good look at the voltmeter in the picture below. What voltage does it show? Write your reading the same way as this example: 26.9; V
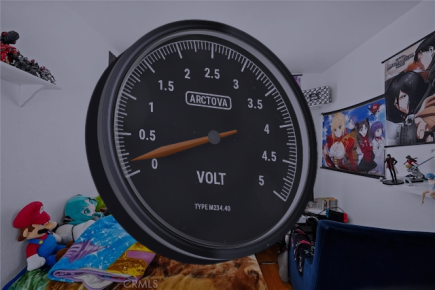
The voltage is 0.15; V
